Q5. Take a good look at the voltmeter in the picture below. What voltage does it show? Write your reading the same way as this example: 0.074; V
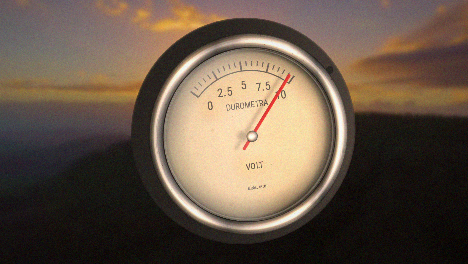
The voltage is 9.5; V
